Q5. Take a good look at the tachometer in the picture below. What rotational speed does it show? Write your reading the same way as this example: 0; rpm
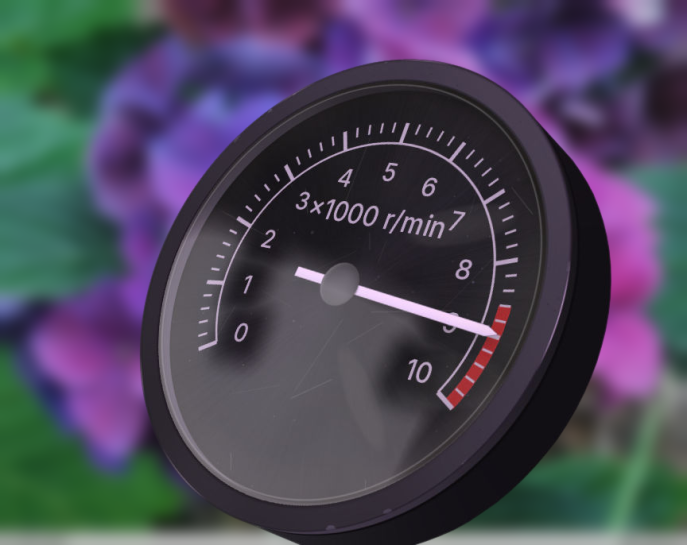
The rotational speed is 9000; rpm
